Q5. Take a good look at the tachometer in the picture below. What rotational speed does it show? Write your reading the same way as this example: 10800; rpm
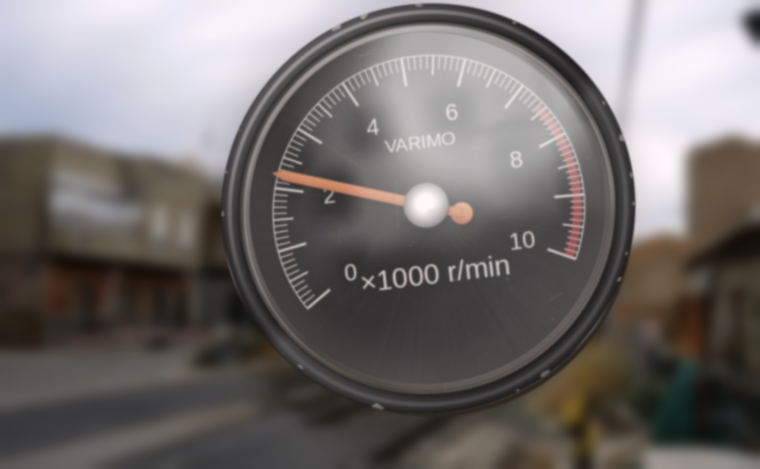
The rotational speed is 2200; rpm
